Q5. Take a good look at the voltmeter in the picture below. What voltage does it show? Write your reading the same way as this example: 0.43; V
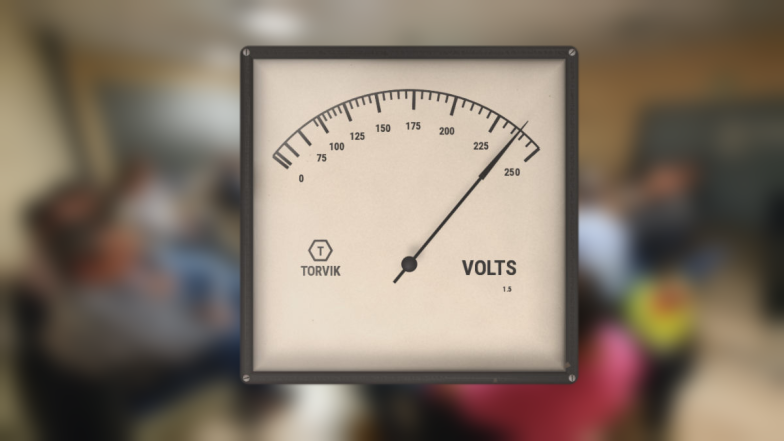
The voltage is 237.5; V
